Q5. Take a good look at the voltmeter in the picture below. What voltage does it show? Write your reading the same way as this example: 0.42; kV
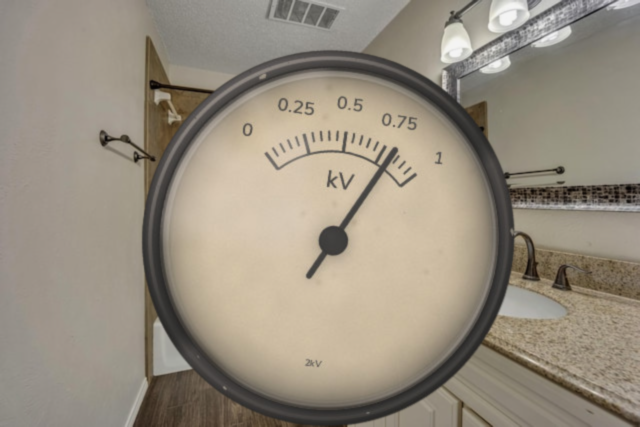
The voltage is 0.8; kV
